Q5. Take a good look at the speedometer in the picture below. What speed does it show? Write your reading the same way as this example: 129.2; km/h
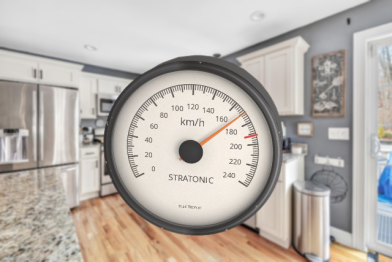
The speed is 170; km/h
